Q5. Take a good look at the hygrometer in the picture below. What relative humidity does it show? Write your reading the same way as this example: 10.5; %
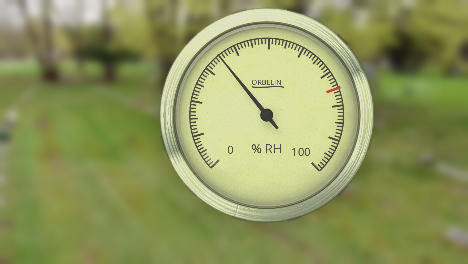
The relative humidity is 35; %
